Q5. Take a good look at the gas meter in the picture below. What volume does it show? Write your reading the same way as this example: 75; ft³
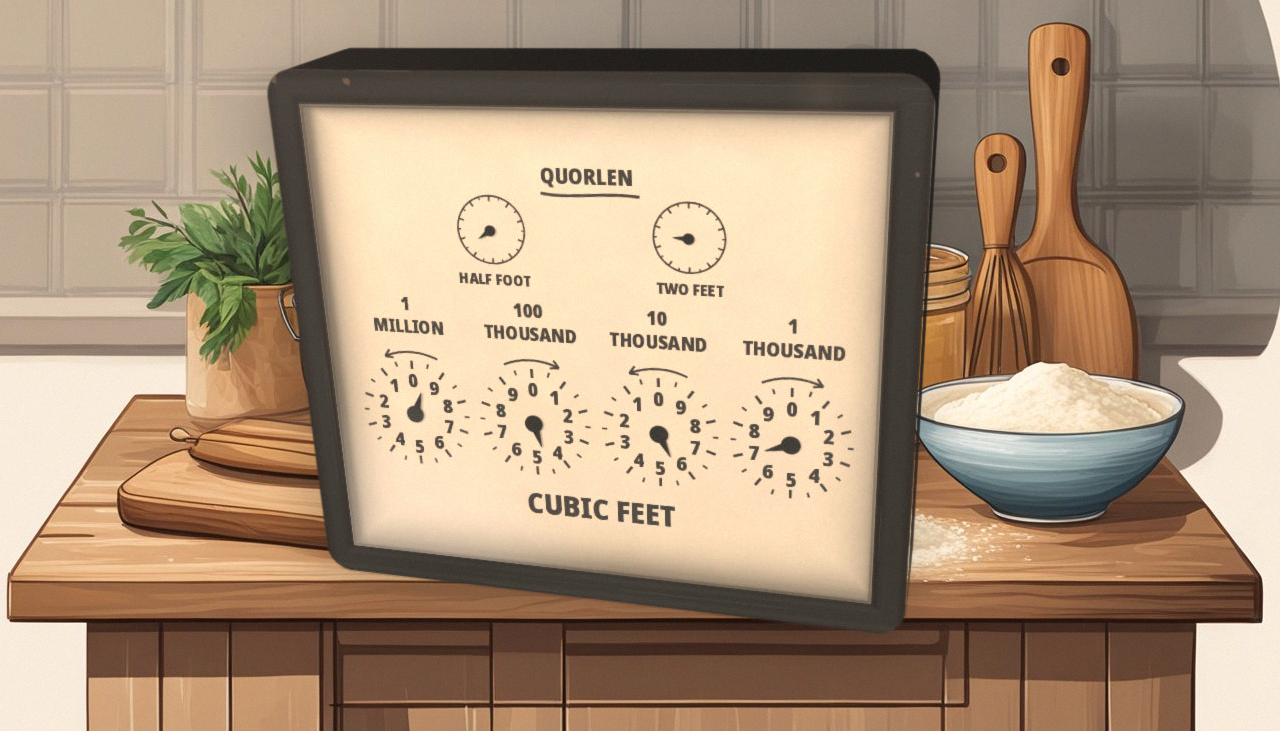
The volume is 945700; ft³
